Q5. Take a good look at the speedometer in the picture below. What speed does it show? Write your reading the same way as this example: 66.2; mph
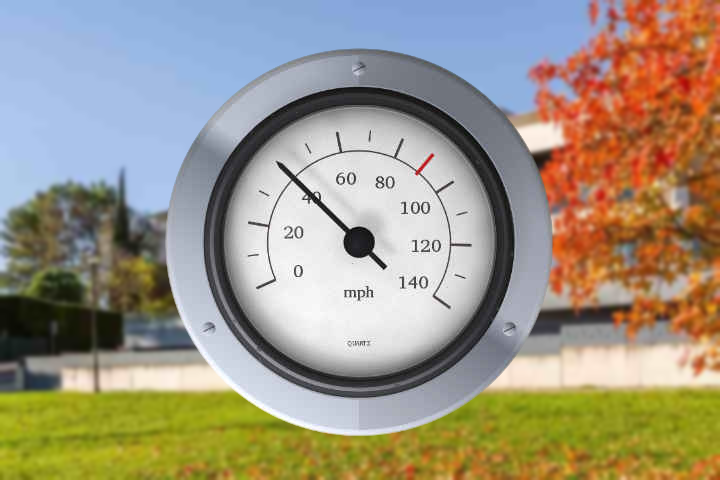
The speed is 40; mph
